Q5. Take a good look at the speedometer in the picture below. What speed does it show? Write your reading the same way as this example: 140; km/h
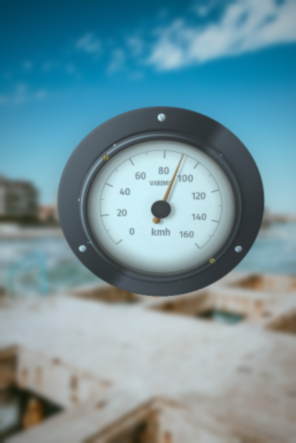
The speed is 90; km/h
